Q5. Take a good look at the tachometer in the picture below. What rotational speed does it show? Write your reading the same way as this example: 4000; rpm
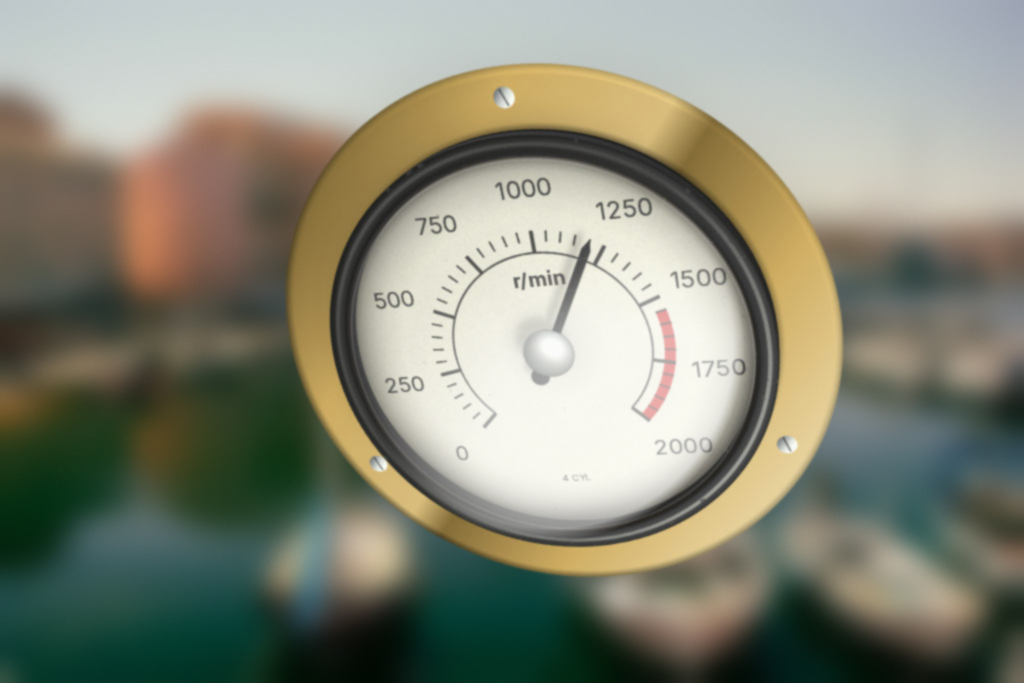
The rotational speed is 1200; rpm
